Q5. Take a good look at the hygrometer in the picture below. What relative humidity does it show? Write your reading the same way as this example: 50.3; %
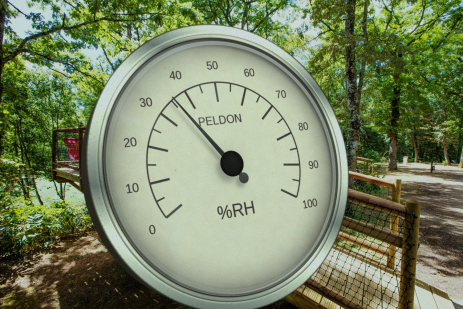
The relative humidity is 35; %
